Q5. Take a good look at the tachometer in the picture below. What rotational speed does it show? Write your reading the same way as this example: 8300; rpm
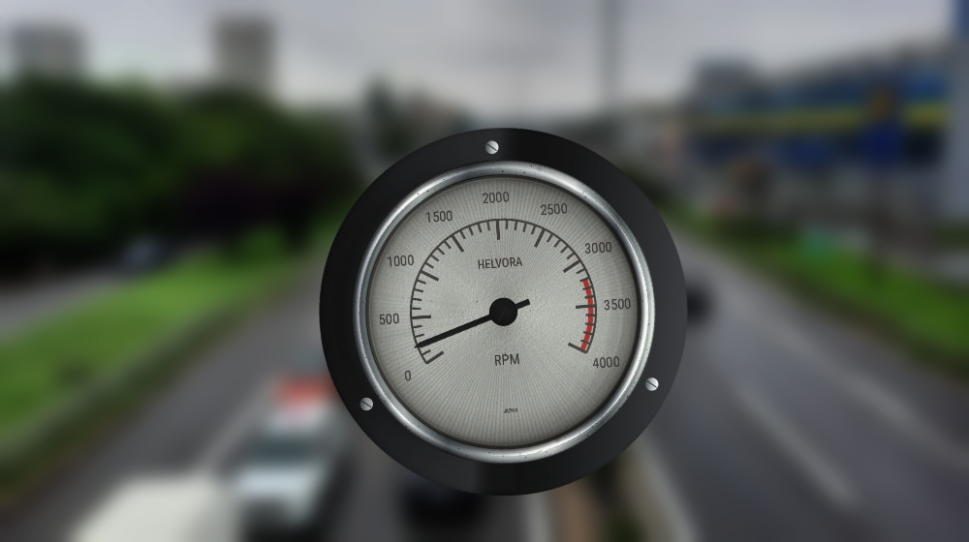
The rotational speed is 200; rpm
